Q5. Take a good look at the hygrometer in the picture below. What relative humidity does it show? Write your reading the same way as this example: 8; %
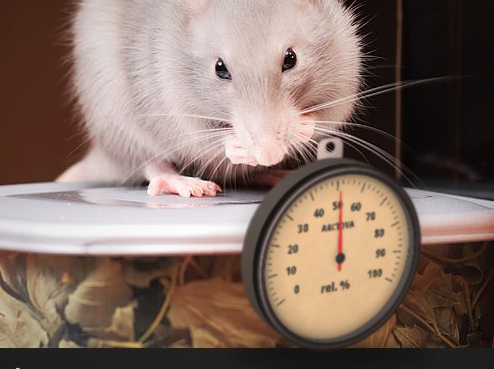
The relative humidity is 50; %
